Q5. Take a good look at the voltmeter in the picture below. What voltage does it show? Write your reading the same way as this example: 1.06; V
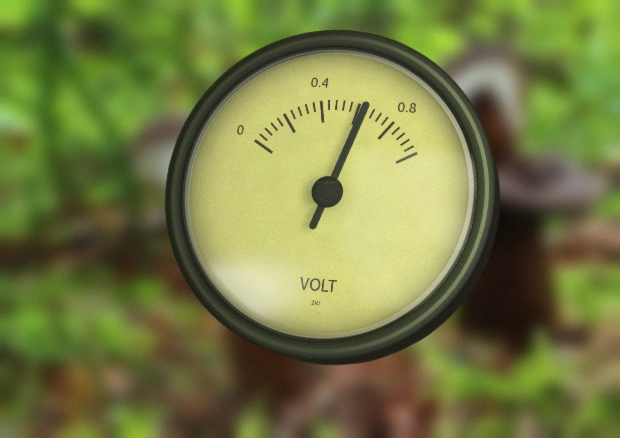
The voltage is 0.64; V
